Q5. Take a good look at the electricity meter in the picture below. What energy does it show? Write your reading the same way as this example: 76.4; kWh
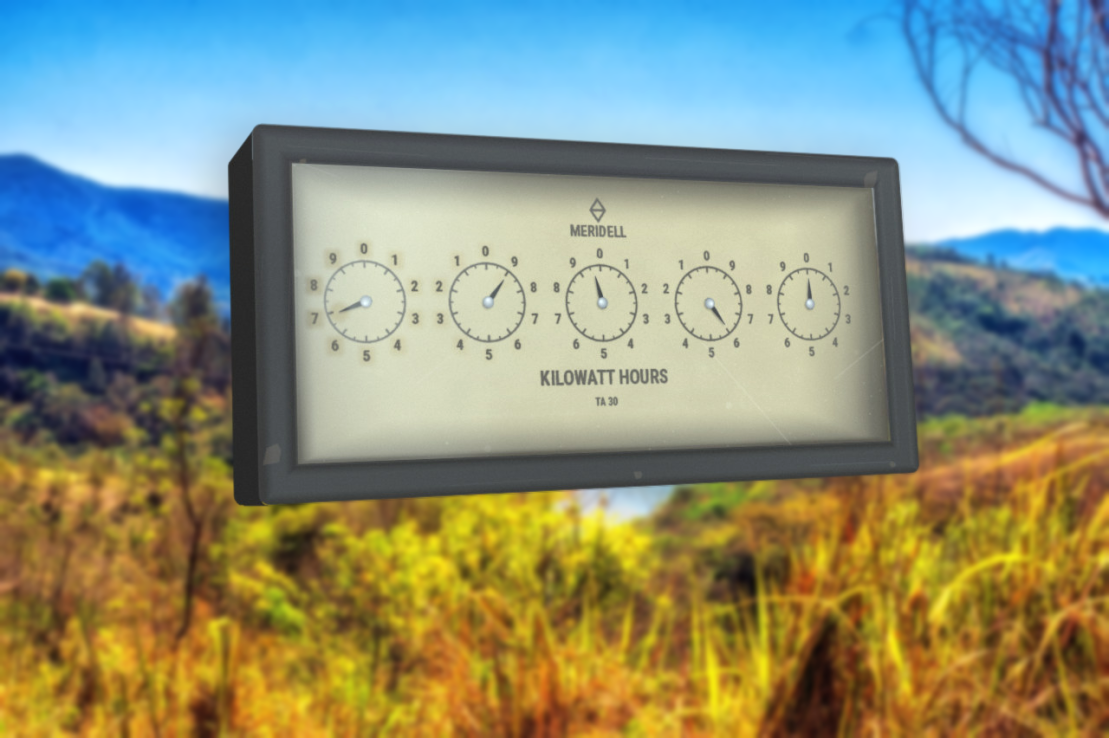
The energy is 68960; kWh
